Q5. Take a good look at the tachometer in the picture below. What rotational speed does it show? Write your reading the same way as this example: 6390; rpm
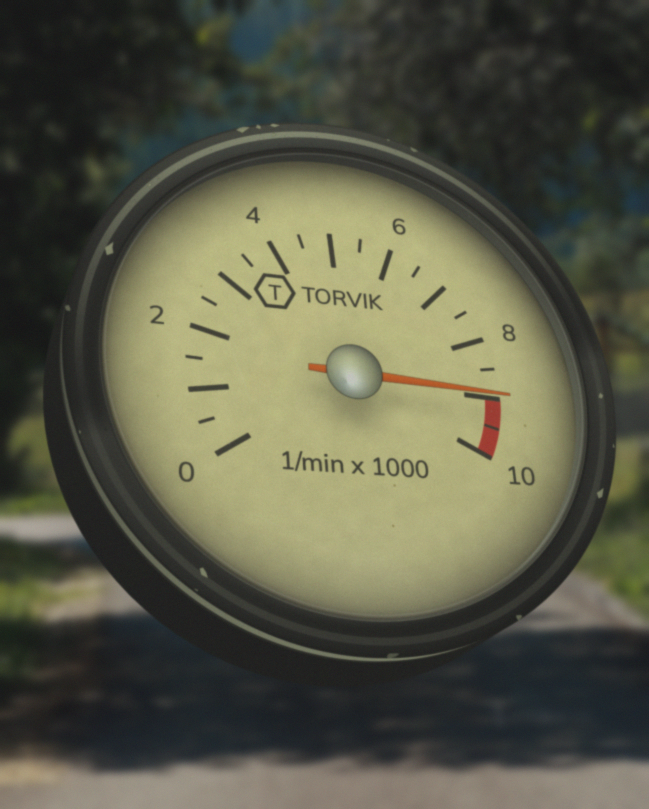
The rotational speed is 9000; rpm
